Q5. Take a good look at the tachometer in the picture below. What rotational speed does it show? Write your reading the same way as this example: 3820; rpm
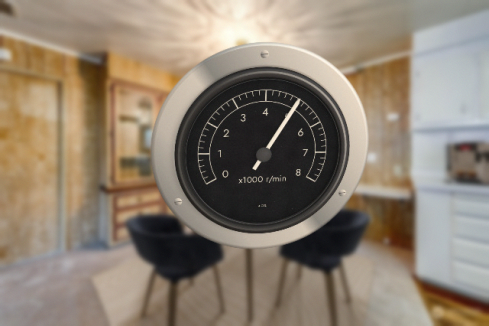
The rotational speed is 5000; rpm
